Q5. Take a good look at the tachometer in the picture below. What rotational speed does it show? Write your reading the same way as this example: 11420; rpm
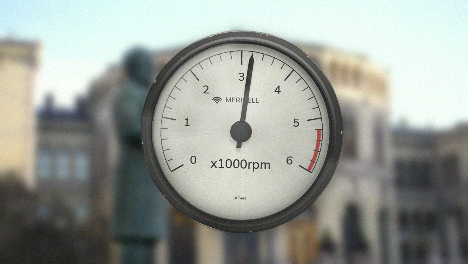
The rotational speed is 3200; rpm
